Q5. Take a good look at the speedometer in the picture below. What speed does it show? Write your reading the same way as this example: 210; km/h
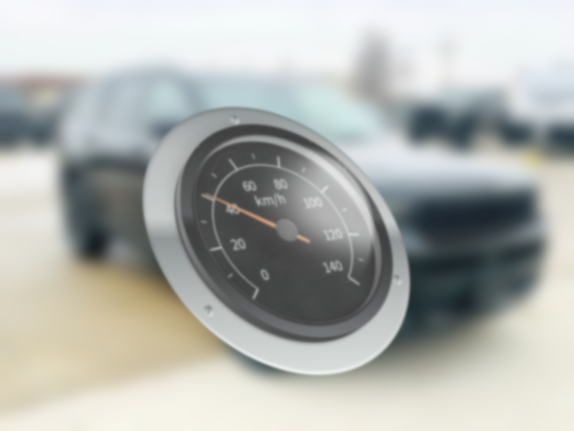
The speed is 40; km/h
